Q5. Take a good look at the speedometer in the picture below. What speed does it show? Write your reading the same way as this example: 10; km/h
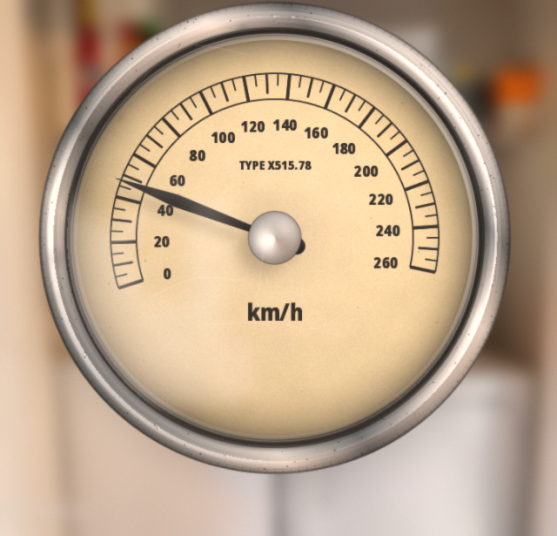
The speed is 47.5; km/h
